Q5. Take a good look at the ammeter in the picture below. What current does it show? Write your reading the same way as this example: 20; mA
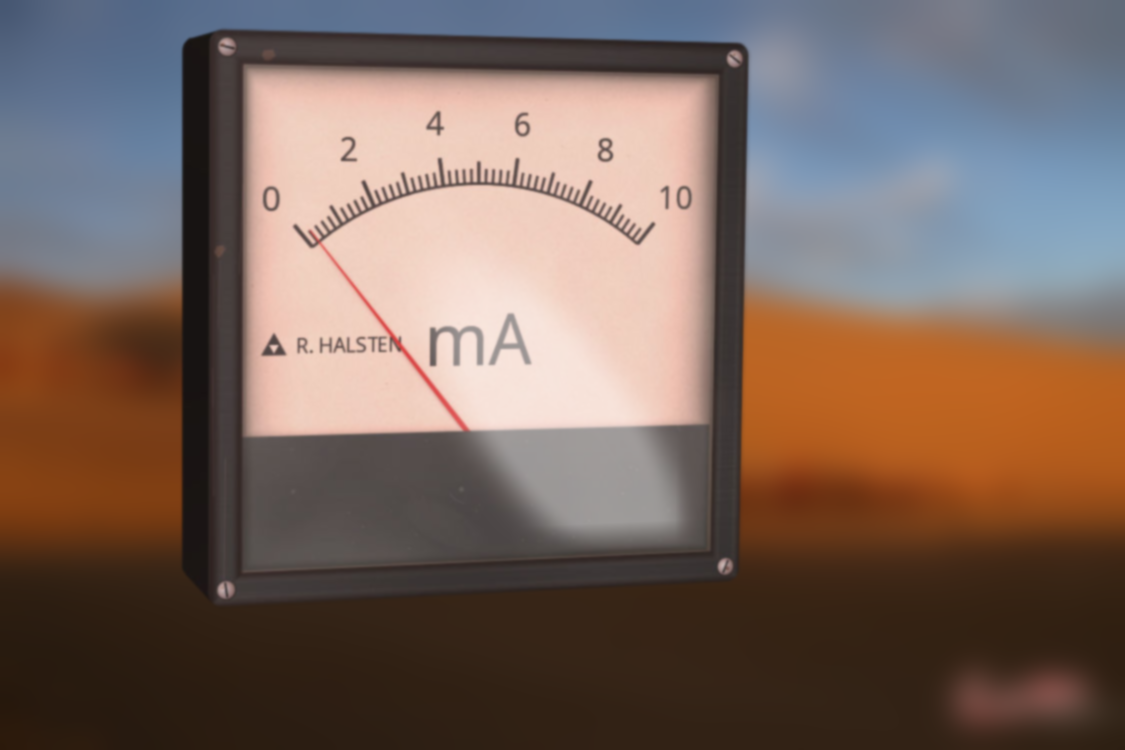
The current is 0.2; mA
